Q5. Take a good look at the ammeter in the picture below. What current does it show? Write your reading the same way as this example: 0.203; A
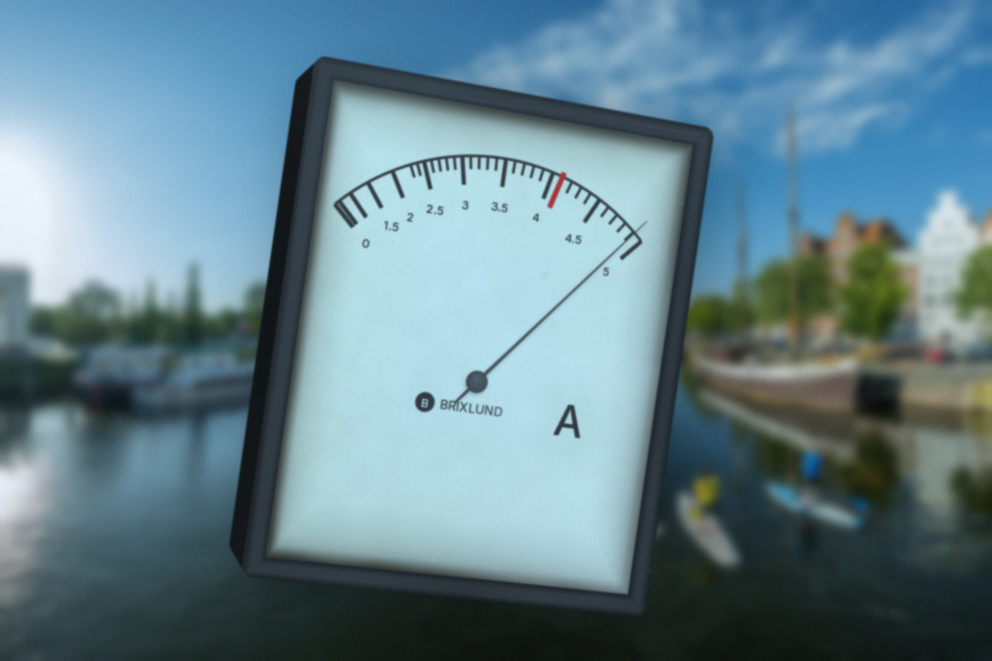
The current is 4.9; A
